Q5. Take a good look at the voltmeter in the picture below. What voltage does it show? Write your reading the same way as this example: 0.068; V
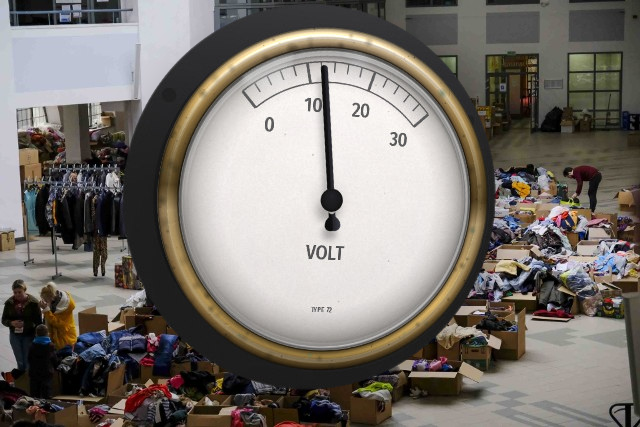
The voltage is 12; V
